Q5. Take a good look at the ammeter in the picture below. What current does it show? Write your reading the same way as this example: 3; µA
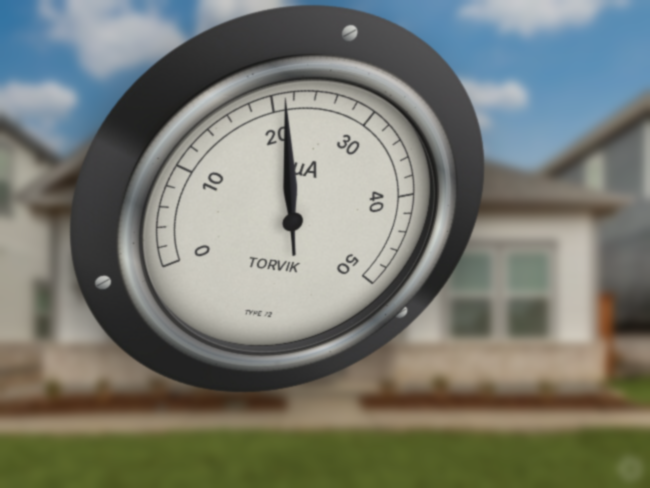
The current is 21; µA
